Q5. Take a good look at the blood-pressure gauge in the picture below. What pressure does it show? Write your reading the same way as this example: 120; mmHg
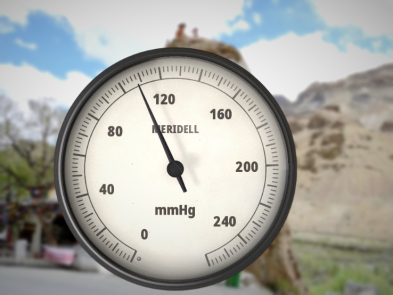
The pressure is 108; mmHg
